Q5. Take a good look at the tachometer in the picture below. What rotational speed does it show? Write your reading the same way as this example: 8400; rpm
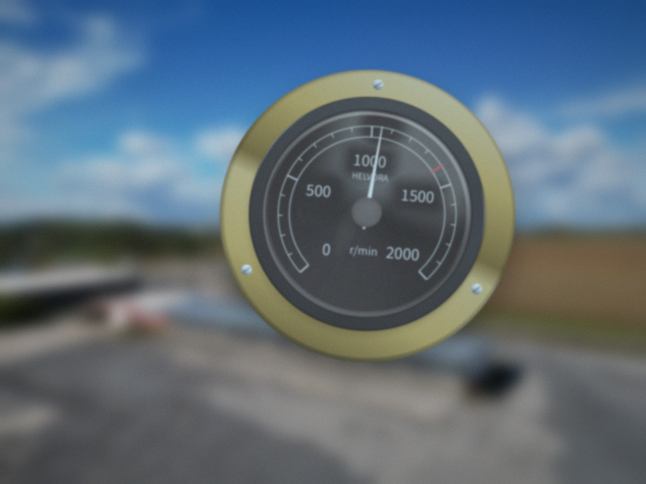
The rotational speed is 1050; rpm
